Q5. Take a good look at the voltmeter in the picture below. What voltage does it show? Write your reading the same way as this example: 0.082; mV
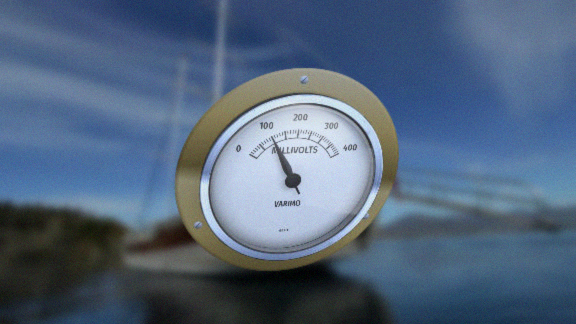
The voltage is 100; mV
